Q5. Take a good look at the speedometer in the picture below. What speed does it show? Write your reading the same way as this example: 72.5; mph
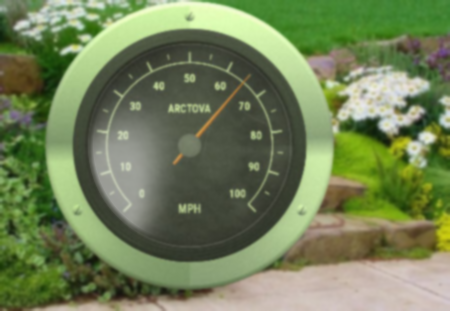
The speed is 65; mph
